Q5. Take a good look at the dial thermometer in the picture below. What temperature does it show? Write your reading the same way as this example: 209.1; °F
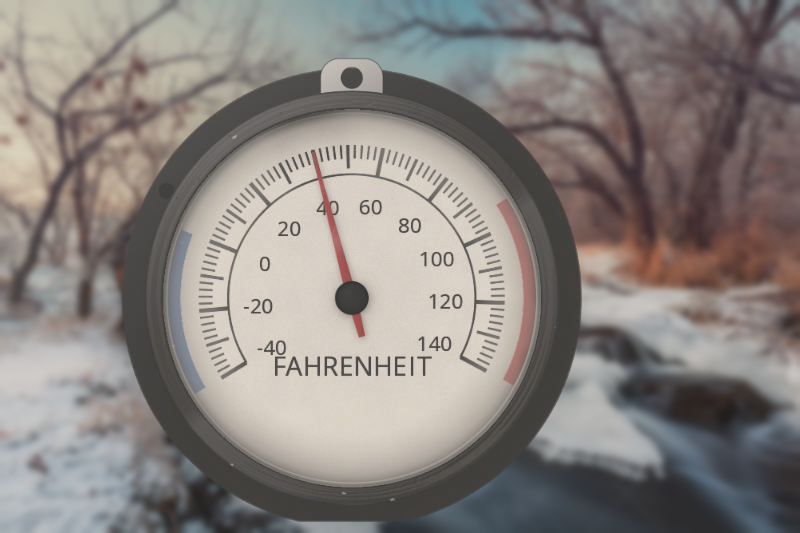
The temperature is 40; °F
